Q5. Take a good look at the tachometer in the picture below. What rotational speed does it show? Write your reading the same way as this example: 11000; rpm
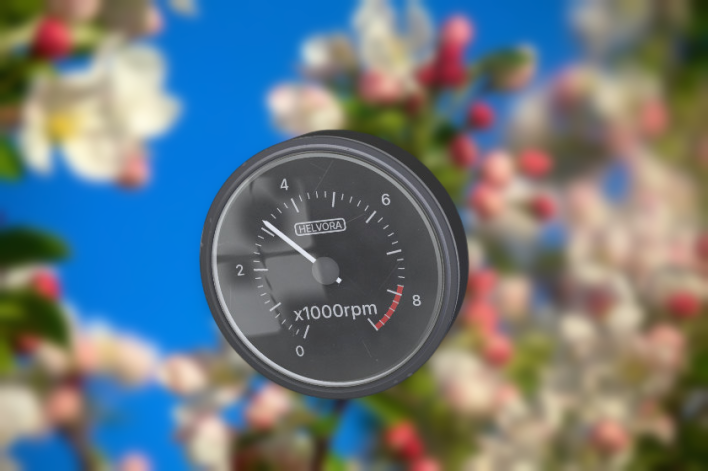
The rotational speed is 3200; rpm
